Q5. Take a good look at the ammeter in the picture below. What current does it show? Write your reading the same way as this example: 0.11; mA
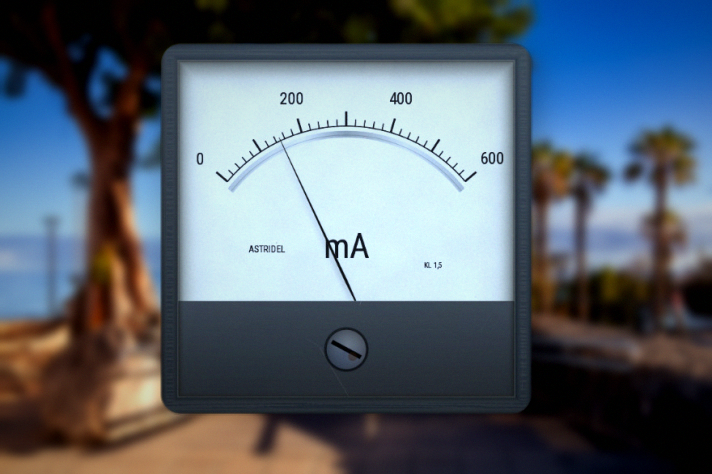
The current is 150; mA
